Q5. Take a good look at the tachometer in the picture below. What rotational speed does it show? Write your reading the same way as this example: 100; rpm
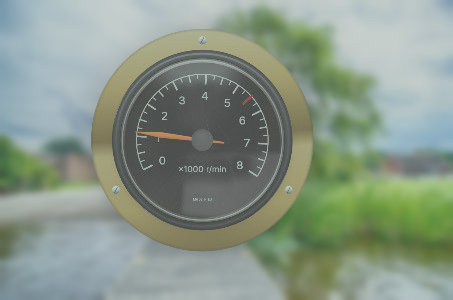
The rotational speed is 1125; rpm
